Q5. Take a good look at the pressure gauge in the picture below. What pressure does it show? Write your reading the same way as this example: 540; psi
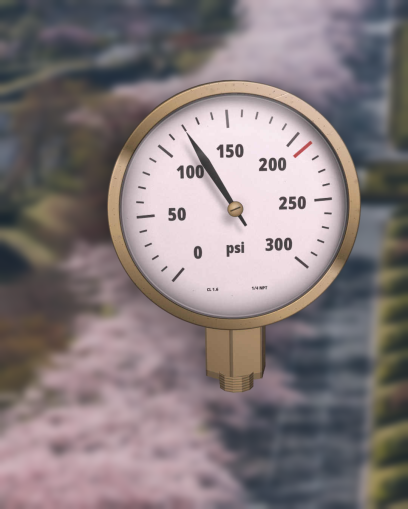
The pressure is 120; psi
